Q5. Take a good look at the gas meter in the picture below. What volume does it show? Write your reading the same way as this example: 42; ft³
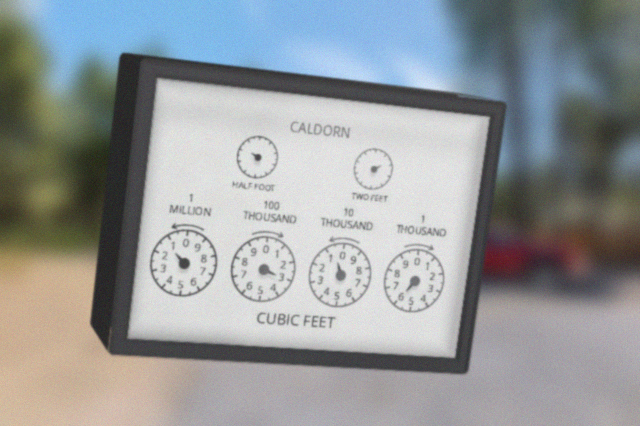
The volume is 130600; ft³
